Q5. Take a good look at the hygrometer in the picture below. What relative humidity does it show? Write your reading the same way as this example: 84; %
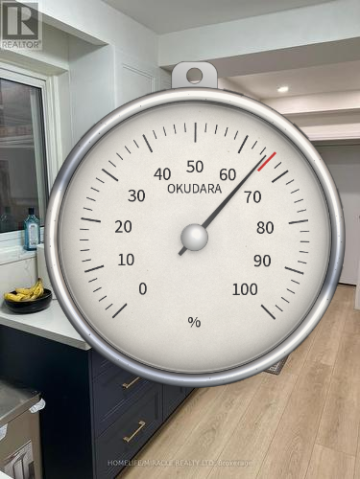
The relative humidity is 65; %
